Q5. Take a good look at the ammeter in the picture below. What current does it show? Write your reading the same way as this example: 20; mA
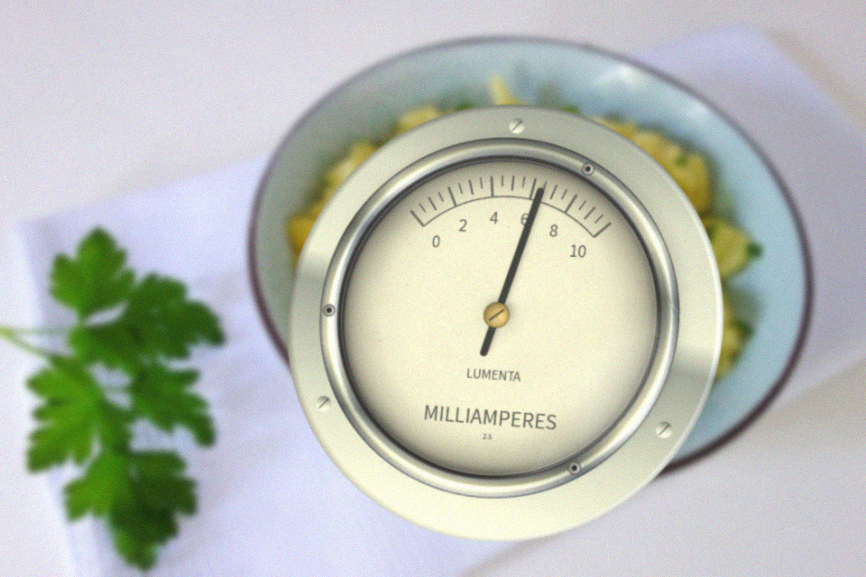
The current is 6.5; mA
